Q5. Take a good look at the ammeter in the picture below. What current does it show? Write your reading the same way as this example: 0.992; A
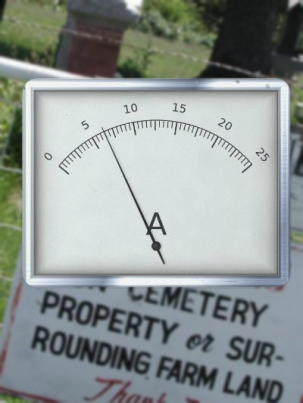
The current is 6.5; A
